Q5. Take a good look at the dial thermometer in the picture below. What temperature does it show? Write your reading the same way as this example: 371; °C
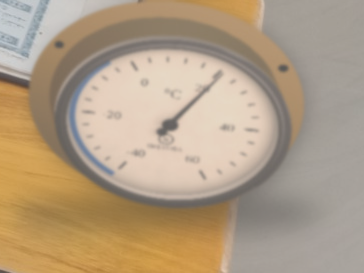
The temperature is 20; °C
